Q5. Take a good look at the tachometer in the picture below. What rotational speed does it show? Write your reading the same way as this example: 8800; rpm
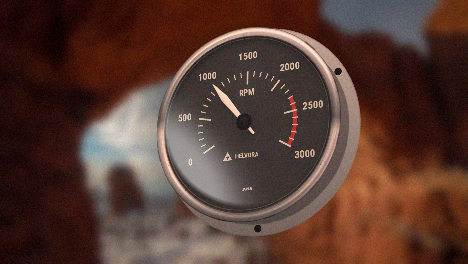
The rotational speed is 1000; rpm
